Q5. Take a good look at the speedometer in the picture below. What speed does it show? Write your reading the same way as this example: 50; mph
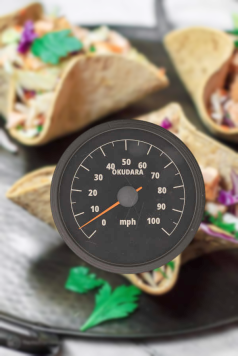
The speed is 5; mph
